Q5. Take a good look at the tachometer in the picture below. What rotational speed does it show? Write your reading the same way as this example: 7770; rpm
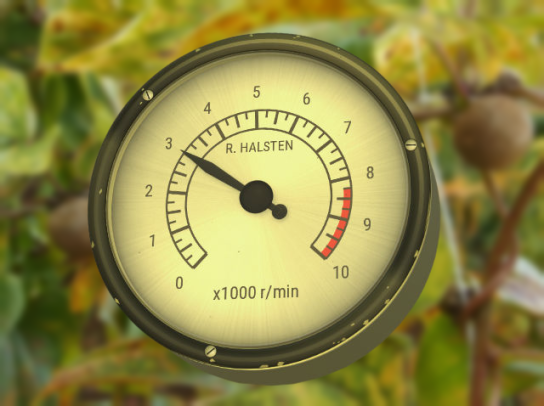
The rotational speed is 3000; rpm
